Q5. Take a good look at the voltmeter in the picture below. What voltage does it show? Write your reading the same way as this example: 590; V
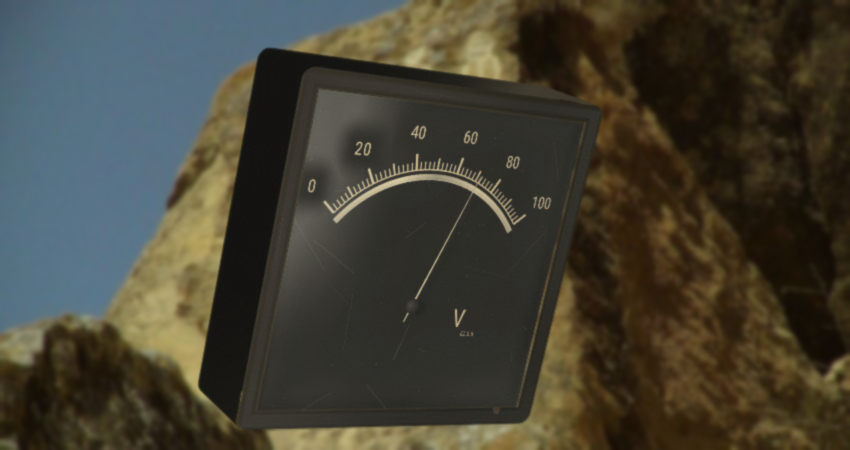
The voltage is 70; V
